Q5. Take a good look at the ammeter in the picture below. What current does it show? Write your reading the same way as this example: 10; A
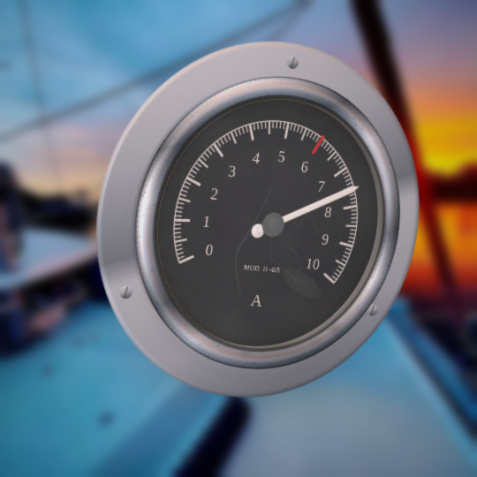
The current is 7.5; A
